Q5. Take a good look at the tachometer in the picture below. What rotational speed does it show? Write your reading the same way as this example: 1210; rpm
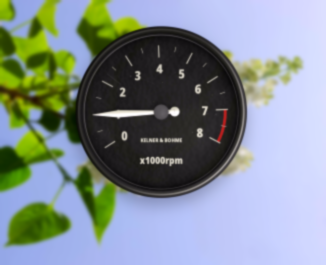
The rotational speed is 1000; rpm
